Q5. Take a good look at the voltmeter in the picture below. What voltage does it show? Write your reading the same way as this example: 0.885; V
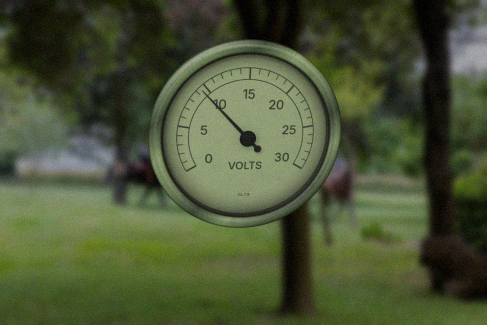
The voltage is 9.5; V
